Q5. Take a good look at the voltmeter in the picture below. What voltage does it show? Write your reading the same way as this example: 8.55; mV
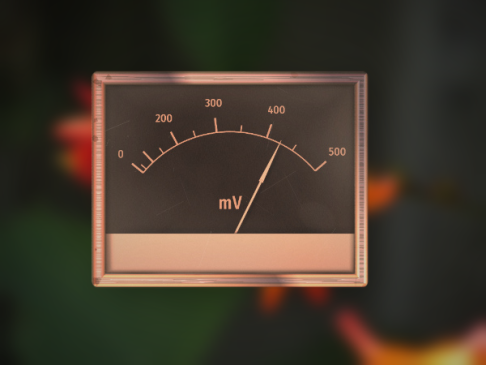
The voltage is 425; mV
